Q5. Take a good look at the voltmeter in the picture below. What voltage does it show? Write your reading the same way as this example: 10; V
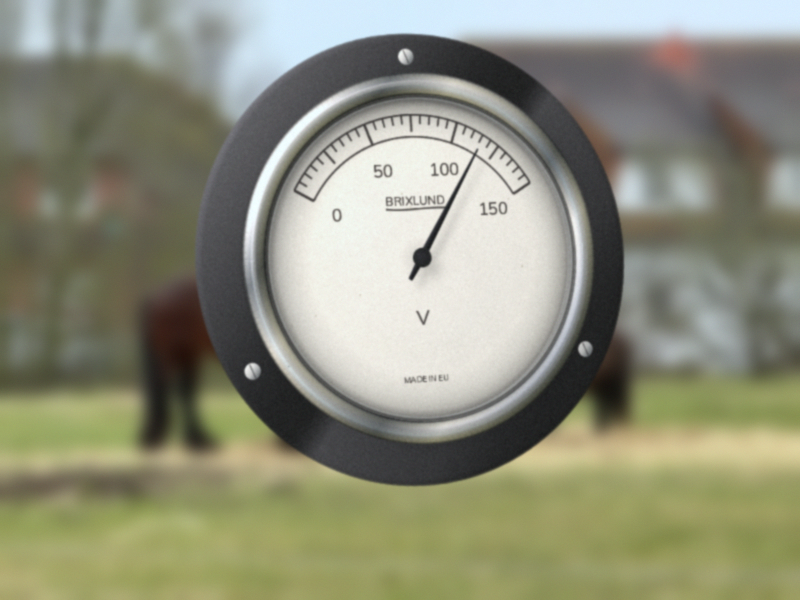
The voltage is 115; V
